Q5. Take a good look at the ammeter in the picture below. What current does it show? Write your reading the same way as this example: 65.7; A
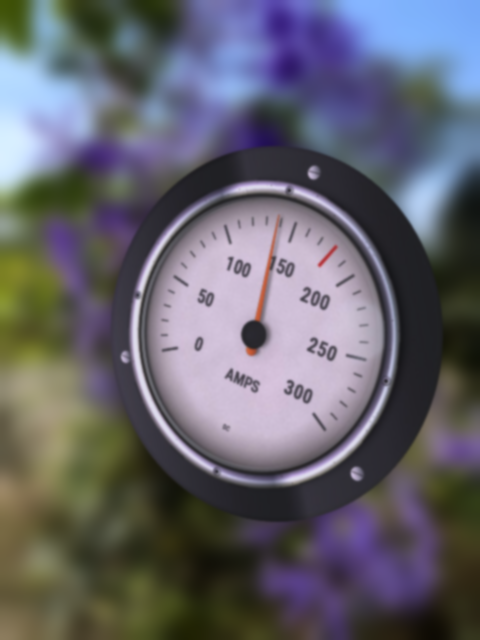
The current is 140; A
